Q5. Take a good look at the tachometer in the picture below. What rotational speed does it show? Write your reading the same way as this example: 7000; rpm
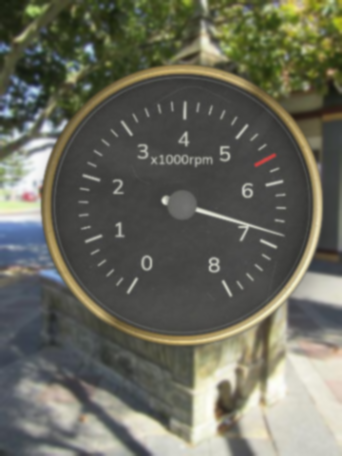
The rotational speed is 6800; rpm
